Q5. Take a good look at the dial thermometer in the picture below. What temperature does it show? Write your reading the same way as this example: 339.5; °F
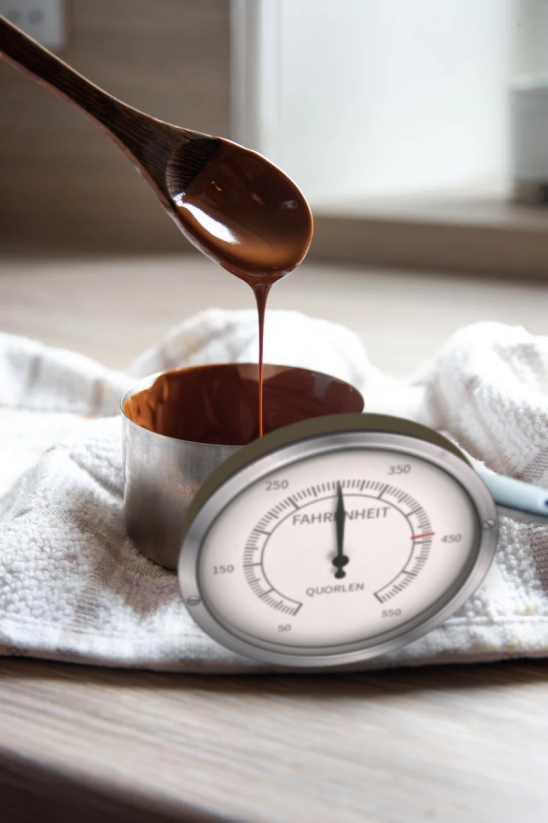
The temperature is 300; °F
